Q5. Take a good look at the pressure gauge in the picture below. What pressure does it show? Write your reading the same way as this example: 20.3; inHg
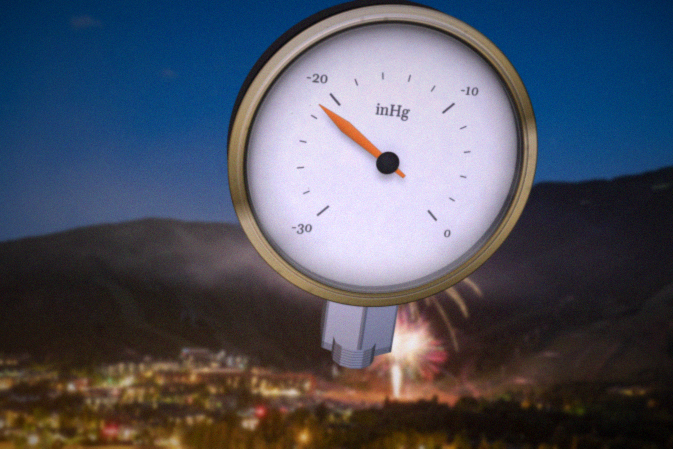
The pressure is -21; inHg
